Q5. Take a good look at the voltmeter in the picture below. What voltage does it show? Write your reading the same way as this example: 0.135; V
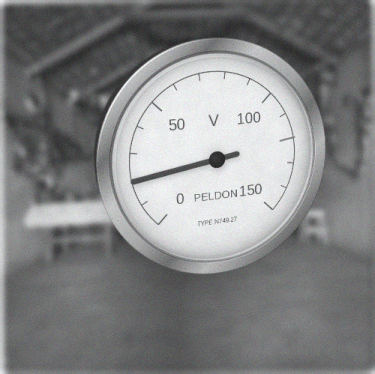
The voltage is 20; V
